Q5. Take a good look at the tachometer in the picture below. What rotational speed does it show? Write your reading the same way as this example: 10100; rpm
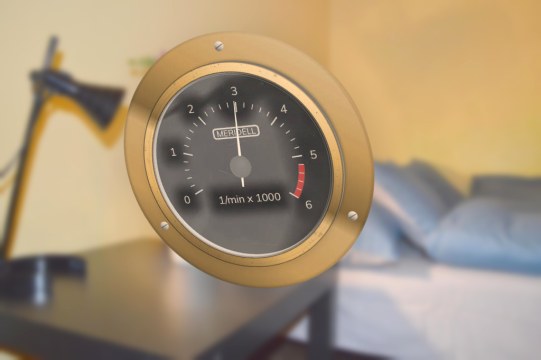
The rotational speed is 3000; rpm
